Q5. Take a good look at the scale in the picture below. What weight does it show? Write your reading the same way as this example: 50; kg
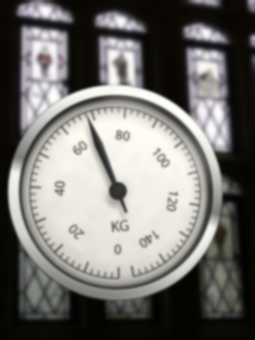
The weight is 68; kg
